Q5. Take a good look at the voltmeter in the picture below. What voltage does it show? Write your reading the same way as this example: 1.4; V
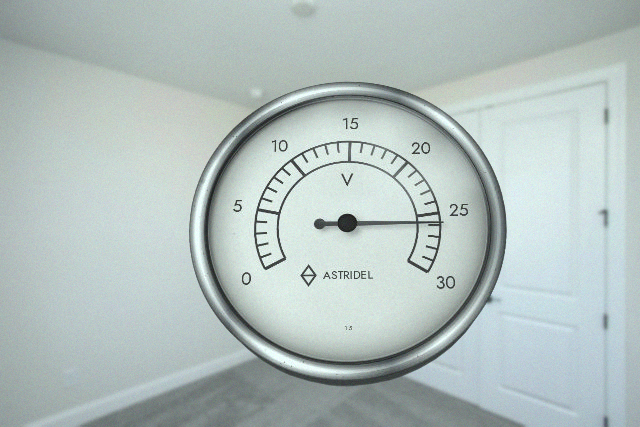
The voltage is 26; V
